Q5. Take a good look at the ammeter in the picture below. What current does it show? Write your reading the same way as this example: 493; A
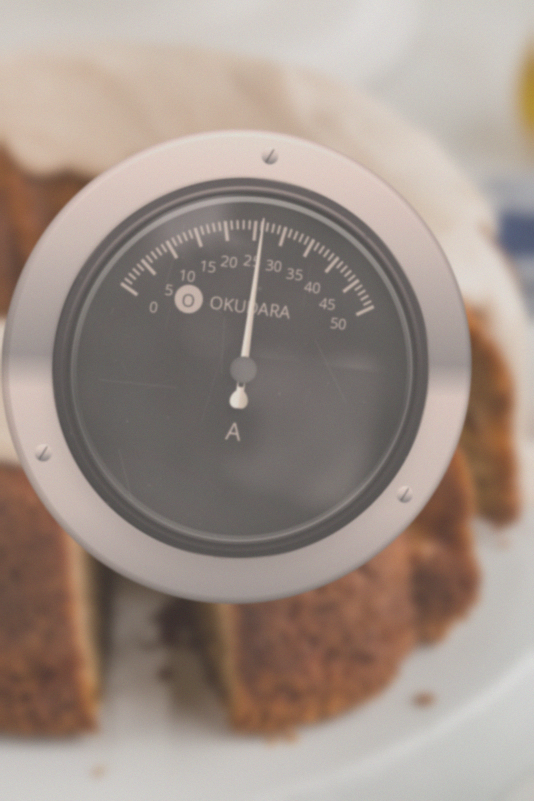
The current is 26; A
